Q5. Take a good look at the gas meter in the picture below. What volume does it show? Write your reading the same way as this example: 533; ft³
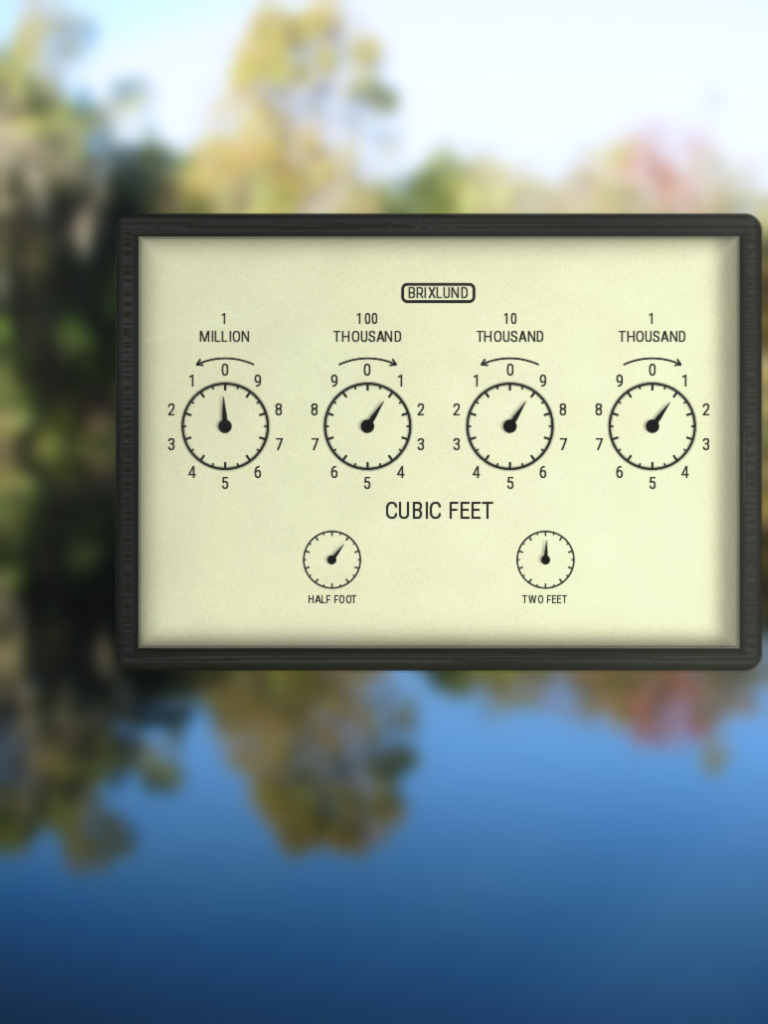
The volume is 9100; ft³
